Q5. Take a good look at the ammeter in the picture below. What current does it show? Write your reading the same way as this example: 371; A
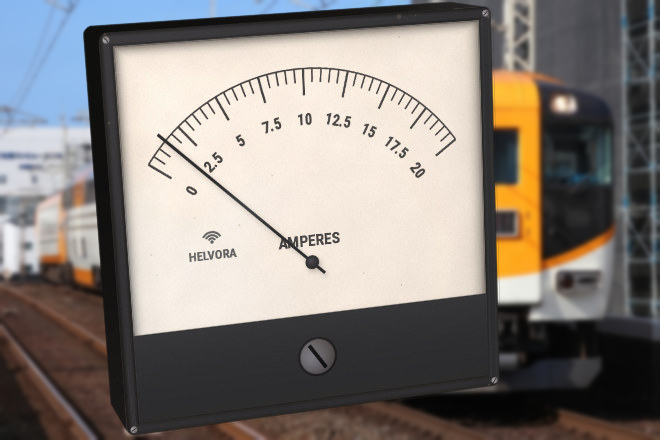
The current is 1.5; A
